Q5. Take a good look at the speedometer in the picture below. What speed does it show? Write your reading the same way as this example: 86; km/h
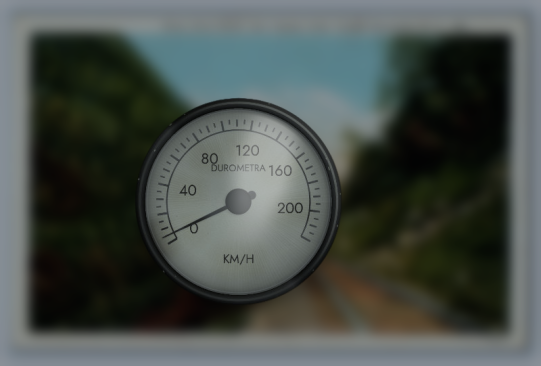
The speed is 5; km/h
